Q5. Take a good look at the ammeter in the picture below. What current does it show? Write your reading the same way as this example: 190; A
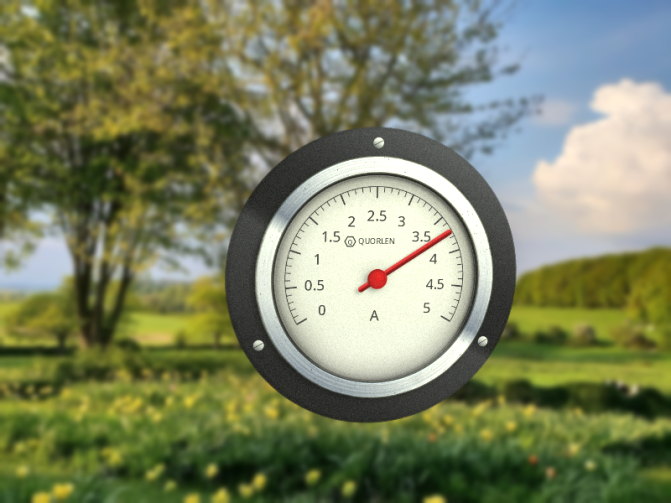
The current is 3.7; A
